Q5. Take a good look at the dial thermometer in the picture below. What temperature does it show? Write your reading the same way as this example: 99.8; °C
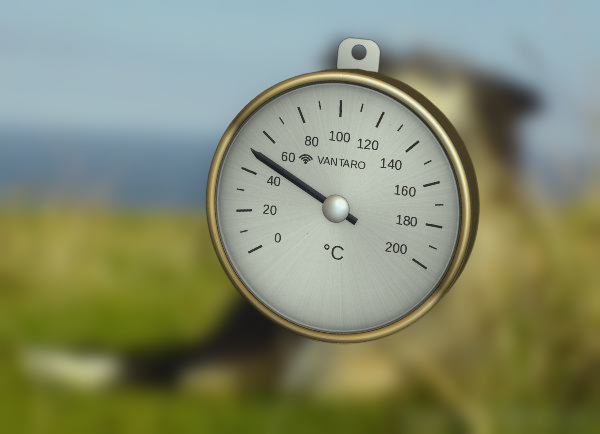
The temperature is 50; °C
